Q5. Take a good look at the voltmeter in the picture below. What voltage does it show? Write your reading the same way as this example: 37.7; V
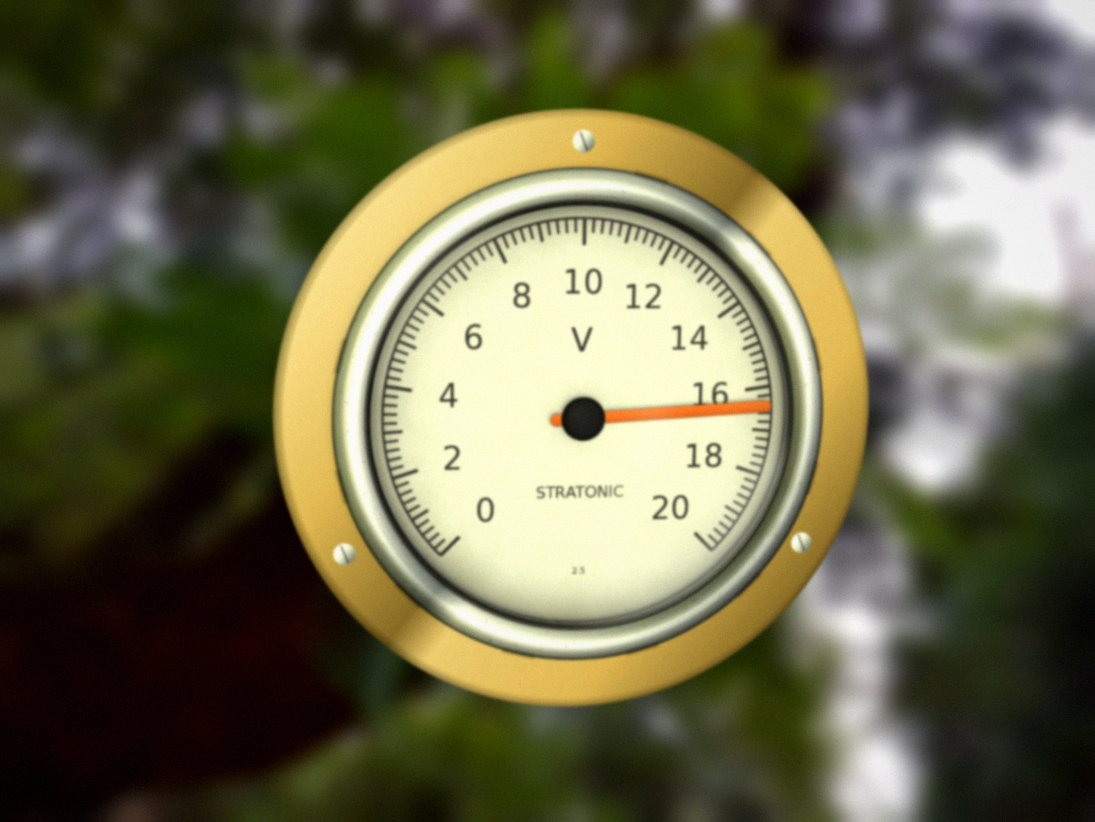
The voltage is 16.4; V
